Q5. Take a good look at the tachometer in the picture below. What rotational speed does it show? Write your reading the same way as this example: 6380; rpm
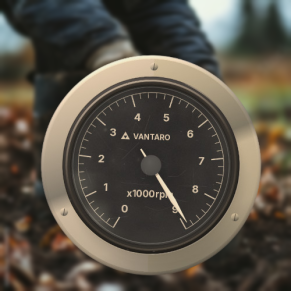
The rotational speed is 8900; rpm
